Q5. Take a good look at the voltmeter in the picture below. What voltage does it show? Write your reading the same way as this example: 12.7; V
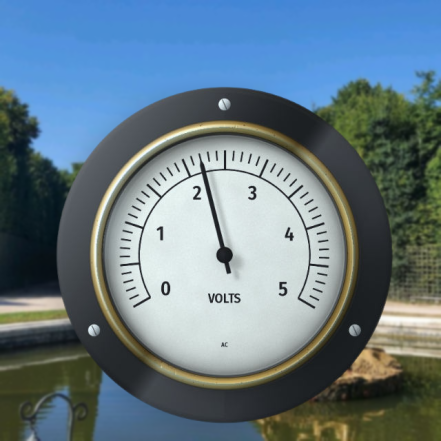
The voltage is 2.2; V
